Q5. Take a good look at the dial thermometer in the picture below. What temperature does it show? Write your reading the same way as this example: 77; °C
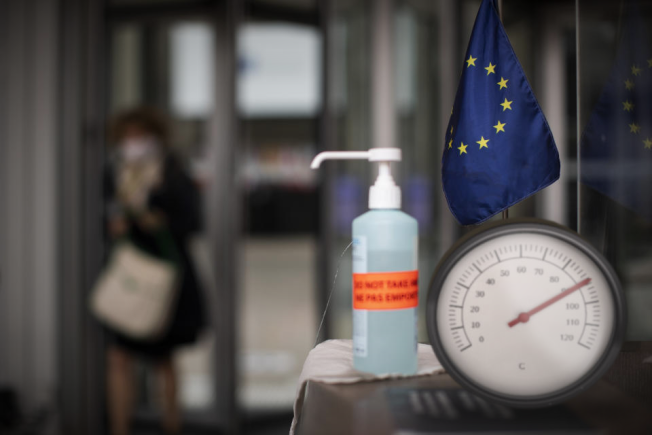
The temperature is 90; °C
